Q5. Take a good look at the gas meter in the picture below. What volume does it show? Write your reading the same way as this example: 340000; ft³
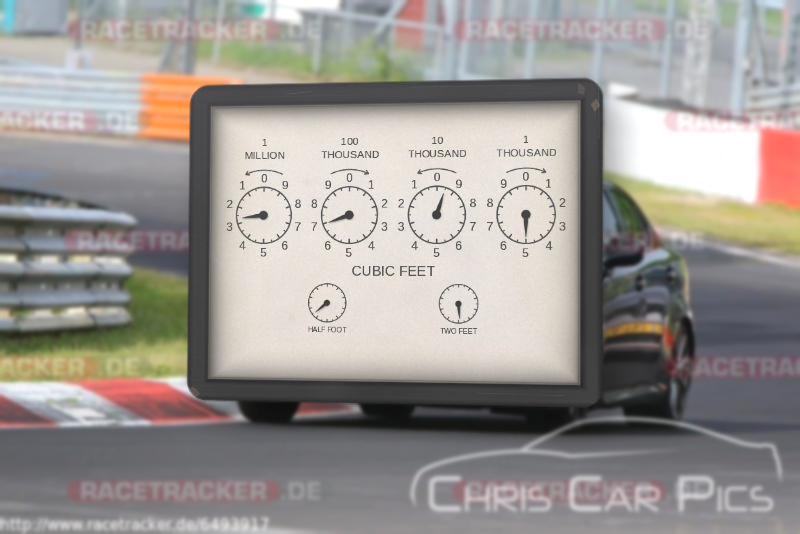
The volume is 269500; ft³
